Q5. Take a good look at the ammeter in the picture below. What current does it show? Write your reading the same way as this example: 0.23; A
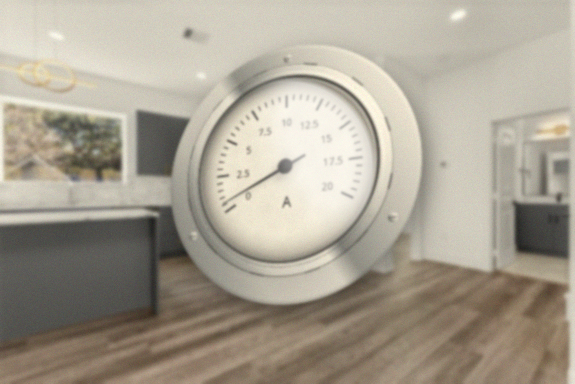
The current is 0.5; A
